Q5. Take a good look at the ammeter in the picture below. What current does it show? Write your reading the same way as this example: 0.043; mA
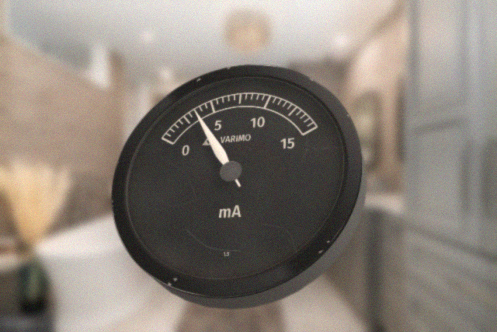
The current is 3.5; mA
